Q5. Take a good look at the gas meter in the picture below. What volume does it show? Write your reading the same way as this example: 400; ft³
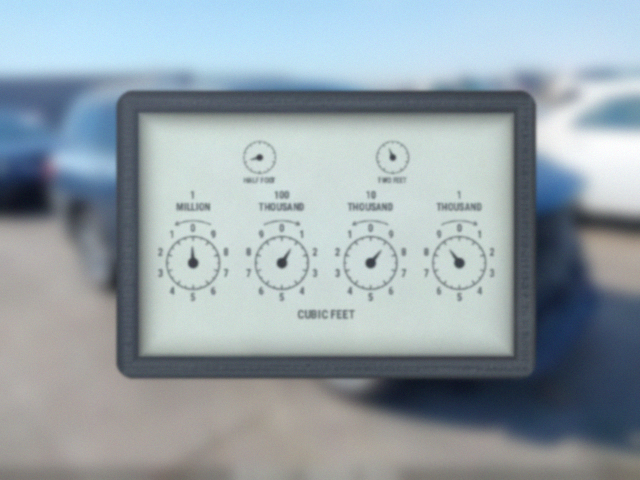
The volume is 8900; ft³
